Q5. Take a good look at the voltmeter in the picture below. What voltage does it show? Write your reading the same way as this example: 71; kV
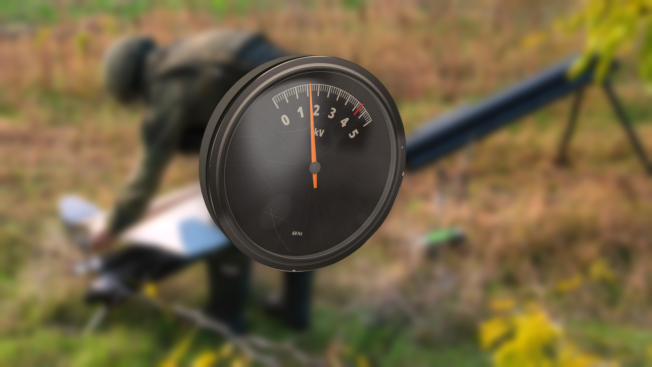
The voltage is 1.5; kV
